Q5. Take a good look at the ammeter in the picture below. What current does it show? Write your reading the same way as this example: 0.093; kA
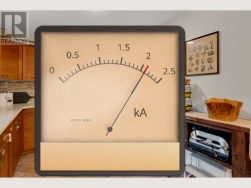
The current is 2.1; kA
